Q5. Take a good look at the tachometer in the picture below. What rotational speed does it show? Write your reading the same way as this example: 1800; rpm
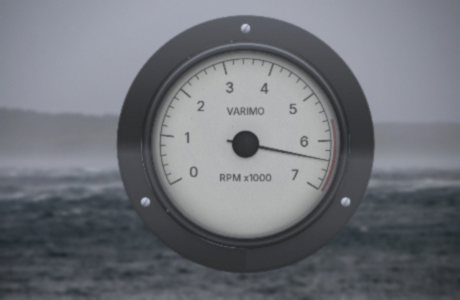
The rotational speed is 6400; rpm
